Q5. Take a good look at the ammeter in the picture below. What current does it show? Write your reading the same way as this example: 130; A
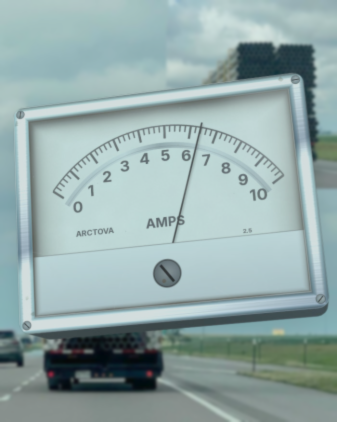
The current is 6.4; A
